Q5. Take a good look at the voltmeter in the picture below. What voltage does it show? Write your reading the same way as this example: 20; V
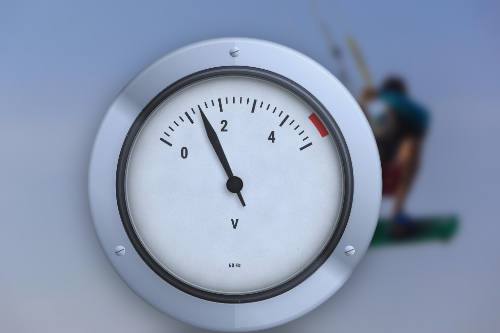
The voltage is 1.4; V
